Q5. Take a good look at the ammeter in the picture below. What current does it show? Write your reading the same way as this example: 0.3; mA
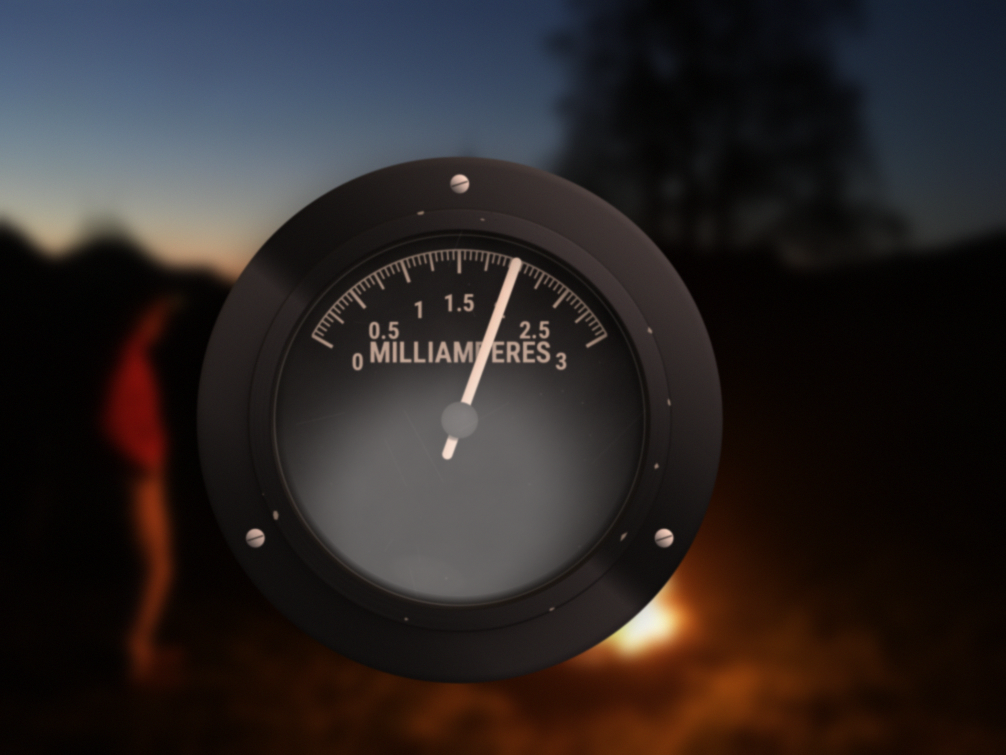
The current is 2; mA
